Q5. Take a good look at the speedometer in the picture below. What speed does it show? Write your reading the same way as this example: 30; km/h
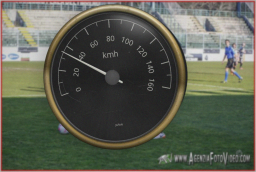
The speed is 35; km/h
